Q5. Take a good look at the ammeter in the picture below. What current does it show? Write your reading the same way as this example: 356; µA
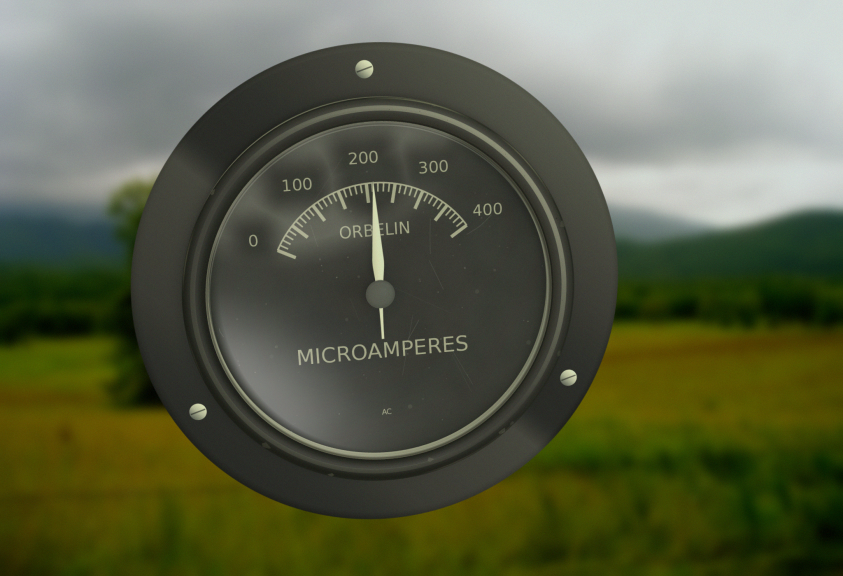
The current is 210; µA
